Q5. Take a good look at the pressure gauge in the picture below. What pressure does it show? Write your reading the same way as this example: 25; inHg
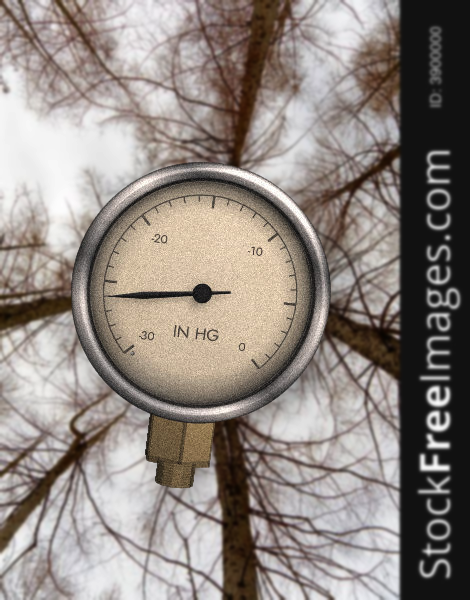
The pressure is -26; inHg
